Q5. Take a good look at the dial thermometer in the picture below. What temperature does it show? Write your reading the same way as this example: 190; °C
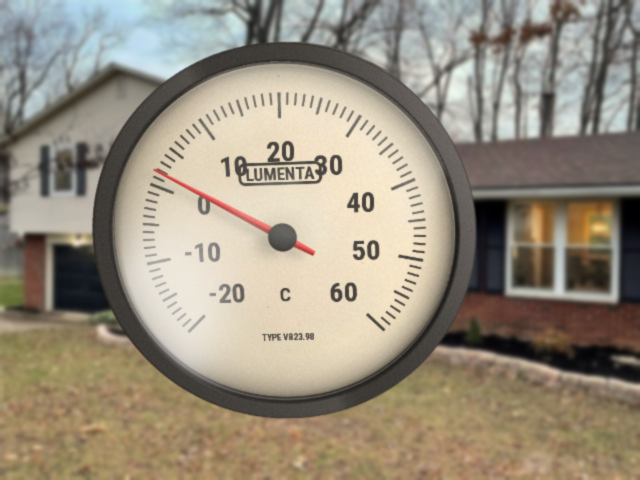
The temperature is 2; °C
